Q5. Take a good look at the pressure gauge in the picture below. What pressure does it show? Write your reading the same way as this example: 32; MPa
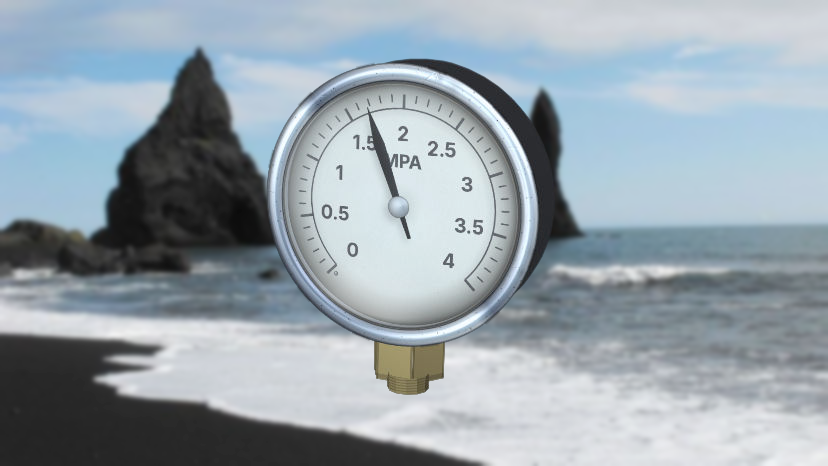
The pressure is 1.7; MPa
